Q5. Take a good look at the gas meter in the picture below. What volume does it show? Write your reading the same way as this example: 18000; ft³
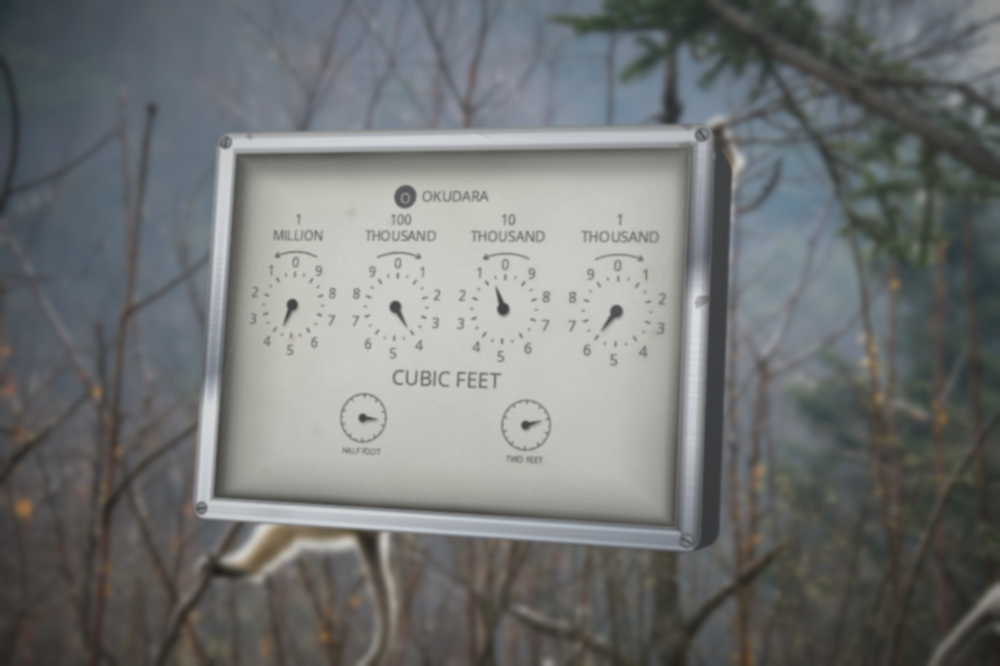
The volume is 440600; ft³
